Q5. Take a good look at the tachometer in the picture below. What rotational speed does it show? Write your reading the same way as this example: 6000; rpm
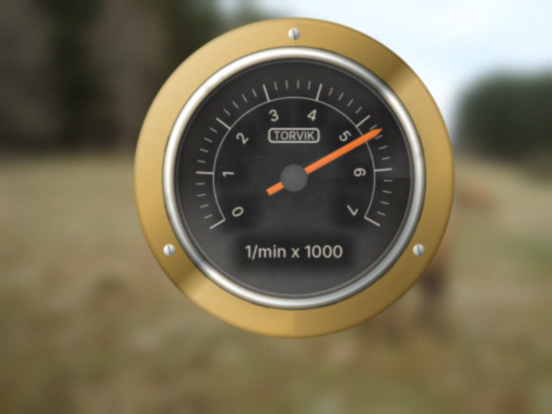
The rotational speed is 5300; rpm
